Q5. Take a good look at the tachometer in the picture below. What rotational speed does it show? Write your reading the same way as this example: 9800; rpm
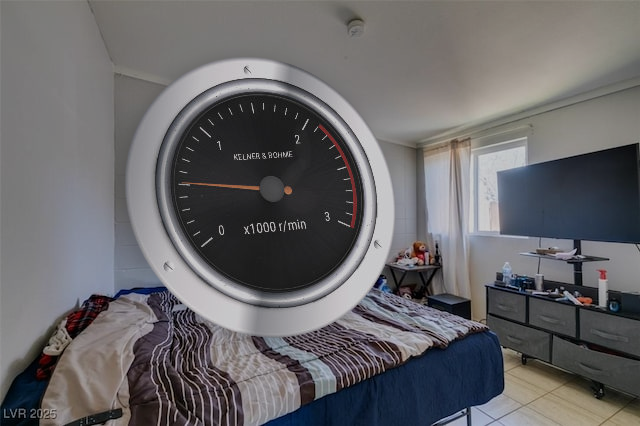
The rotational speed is 500; rpm
